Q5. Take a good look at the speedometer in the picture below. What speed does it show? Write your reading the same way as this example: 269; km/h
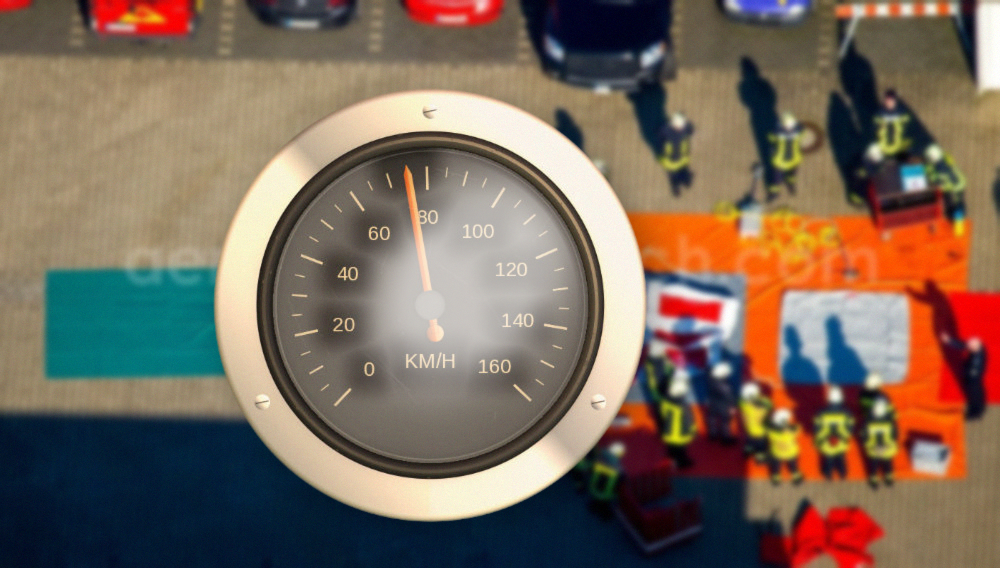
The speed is 75; km/h
